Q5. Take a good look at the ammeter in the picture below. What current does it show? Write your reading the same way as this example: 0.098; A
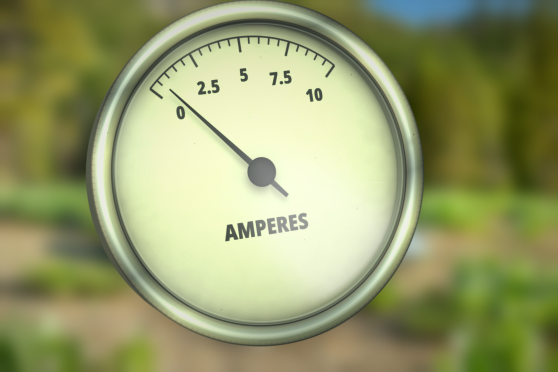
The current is 0.5; A
